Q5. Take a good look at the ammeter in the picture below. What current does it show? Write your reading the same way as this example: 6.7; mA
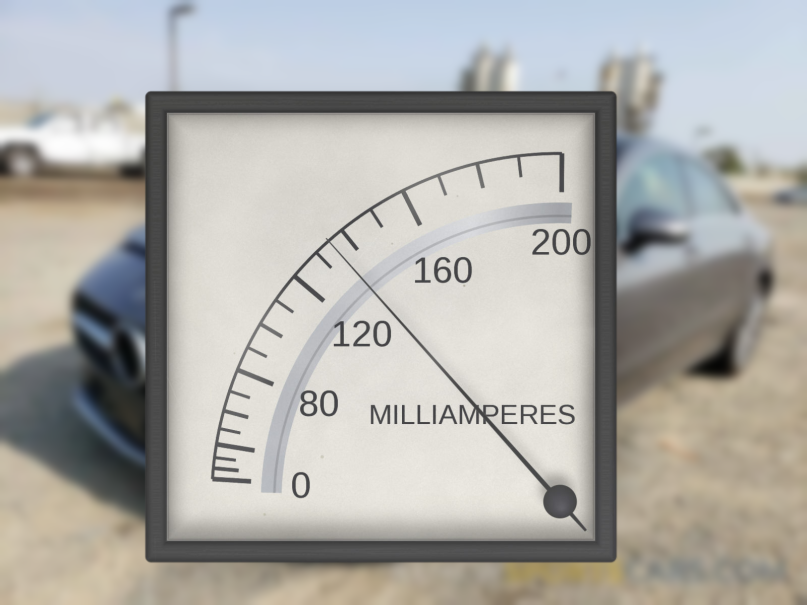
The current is 135; mA
